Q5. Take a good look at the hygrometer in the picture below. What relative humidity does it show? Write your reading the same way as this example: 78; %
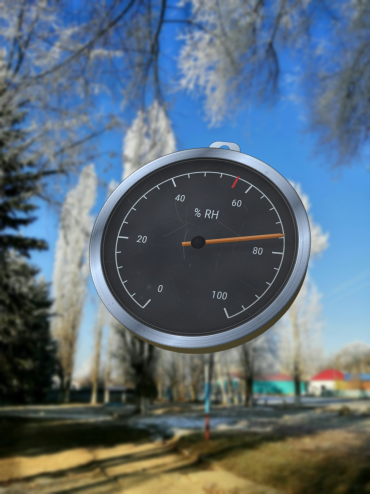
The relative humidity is 76; %
